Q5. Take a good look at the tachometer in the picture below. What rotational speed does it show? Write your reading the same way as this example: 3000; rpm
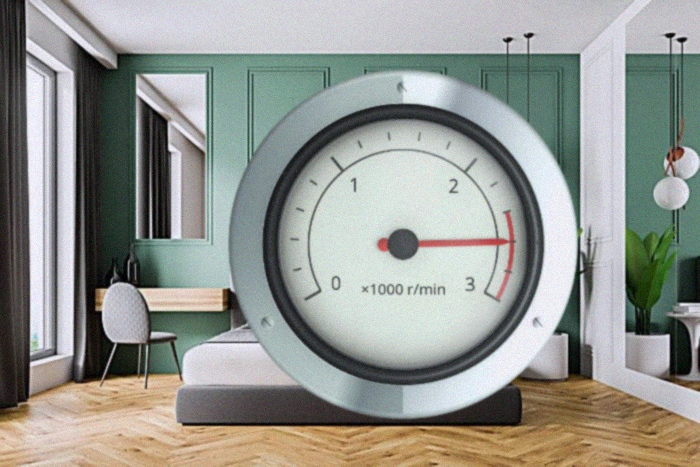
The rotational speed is 2600; rpm
